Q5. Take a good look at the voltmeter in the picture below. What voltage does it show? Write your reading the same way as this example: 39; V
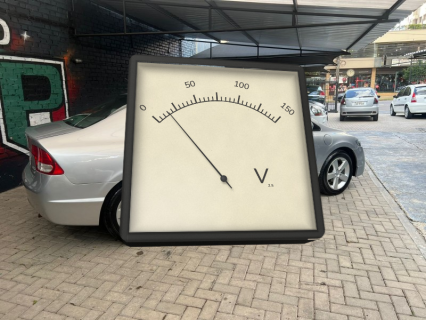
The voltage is 15; V
